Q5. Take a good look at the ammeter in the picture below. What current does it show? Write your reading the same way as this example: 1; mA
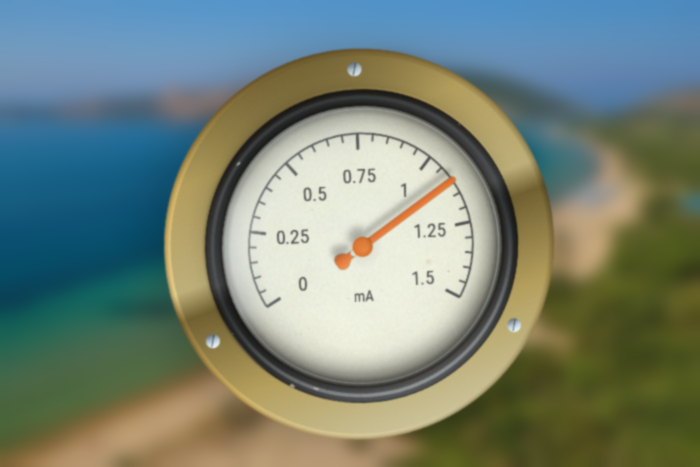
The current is 1.1; mA
